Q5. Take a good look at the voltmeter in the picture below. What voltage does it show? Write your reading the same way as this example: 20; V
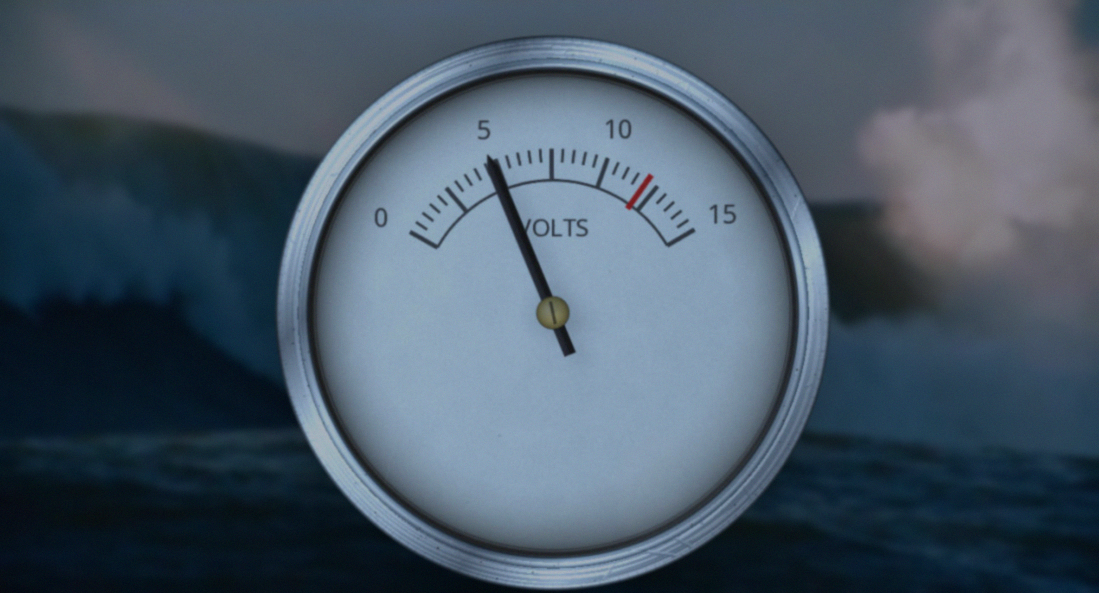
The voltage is 4.75; V
